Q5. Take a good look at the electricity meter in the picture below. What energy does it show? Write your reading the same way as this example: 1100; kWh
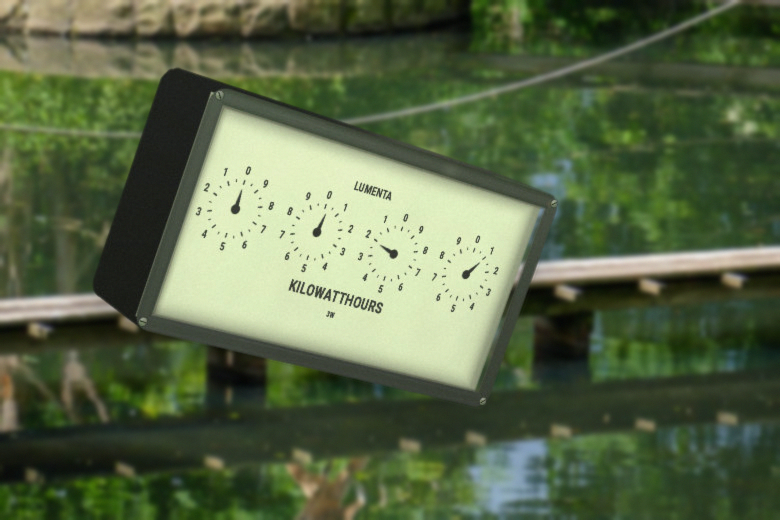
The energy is 21; kWh
